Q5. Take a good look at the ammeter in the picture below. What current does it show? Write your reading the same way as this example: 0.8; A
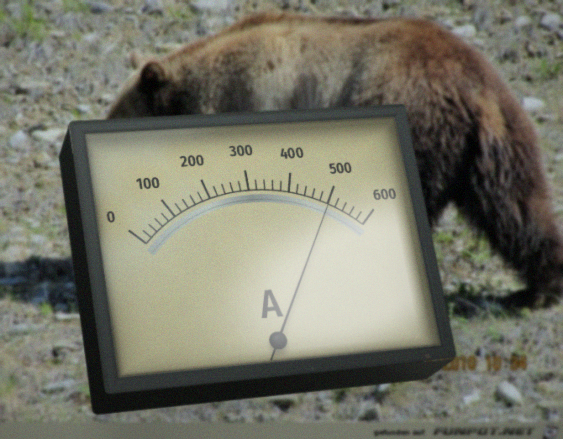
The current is 500; A
